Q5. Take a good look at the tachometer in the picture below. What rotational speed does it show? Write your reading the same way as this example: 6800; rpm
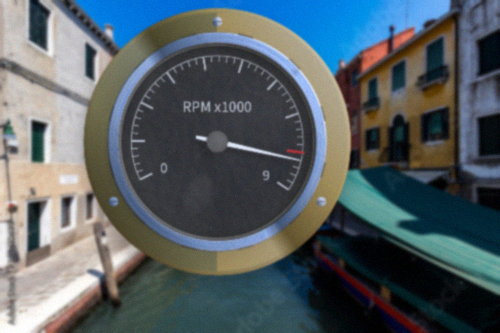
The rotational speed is 8200; rpm
